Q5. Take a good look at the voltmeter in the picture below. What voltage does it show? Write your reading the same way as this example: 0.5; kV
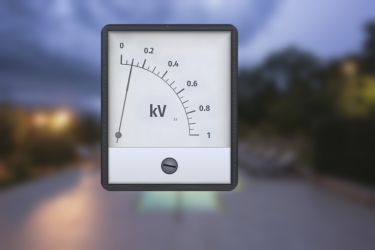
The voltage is 0.1; kV
